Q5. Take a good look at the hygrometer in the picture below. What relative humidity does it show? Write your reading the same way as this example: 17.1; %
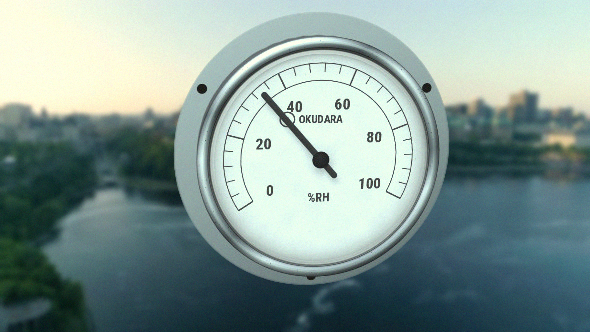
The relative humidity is 34; %
